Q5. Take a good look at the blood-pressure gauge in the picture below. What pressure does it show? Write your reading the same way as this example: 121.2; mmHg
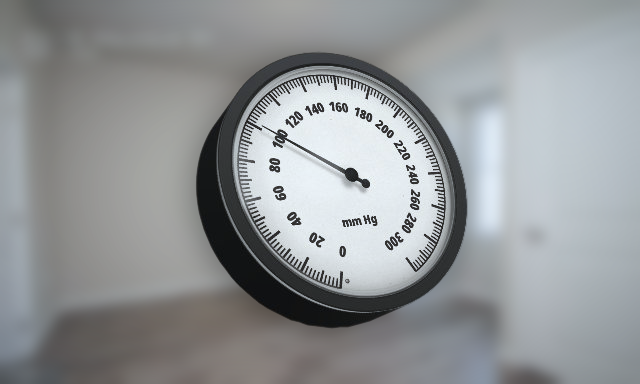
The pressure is 100; mmHg
